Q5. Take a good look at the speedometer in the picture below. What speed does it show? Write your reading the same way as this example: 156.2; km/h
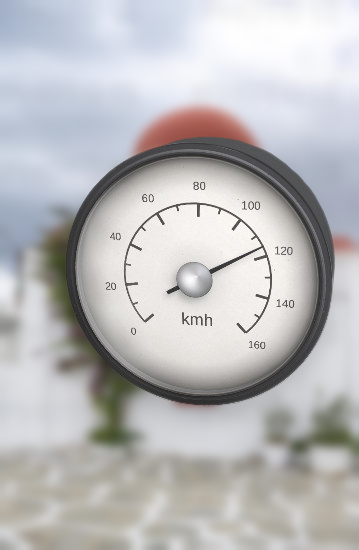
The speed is 115; km/h
